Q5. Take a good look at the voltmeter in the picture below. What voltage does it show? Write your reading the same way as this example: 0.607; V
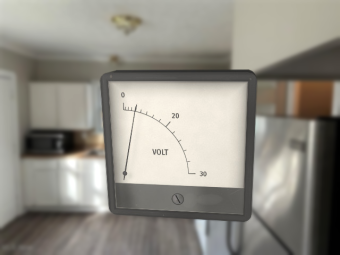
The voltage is 10; V
